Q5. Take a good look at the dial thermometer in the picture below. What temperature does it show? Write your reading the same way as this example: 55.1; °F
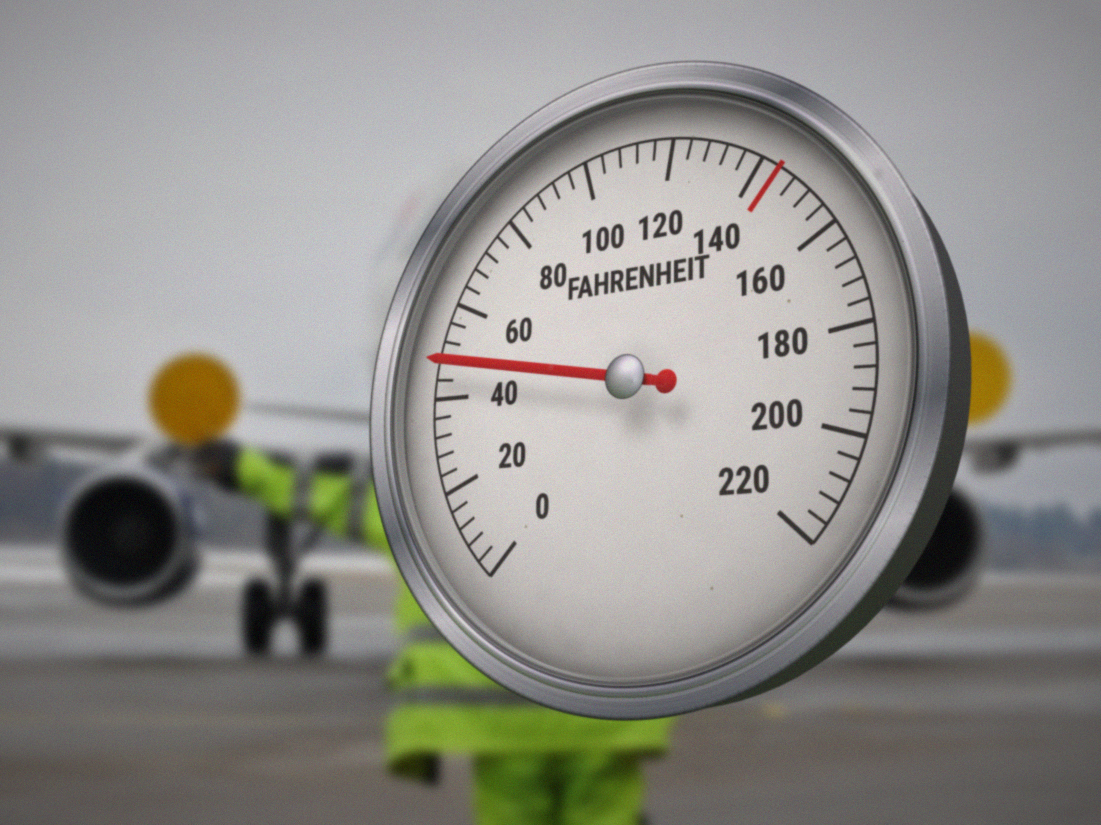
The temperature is 48; °F
